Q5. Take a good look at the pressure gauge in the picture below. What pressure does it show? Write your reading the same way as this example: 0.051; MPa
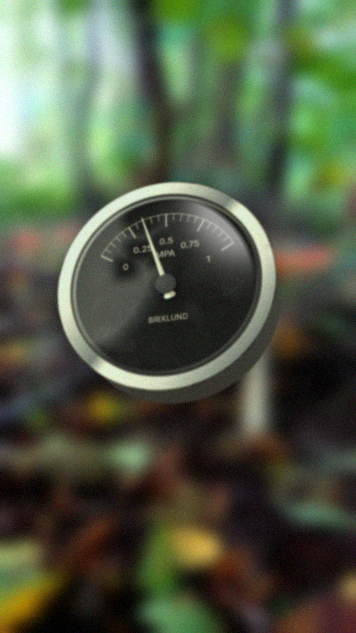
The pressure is 0.35; MPa
